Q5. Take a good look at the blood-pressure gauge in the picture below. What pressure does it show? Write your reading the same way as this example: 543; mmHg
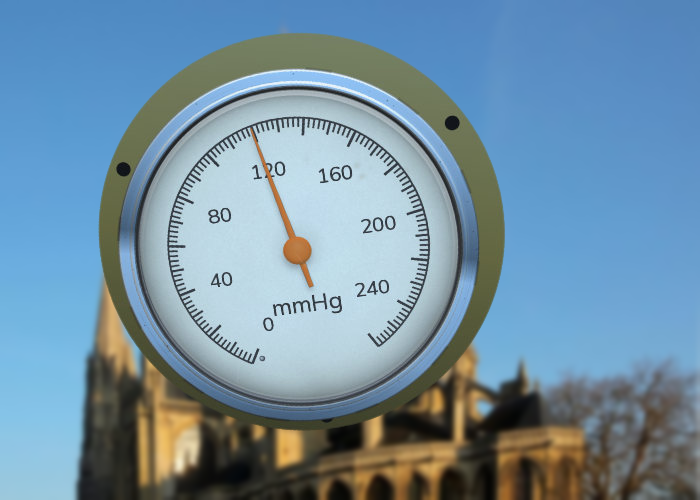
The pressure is 120; mmHg
